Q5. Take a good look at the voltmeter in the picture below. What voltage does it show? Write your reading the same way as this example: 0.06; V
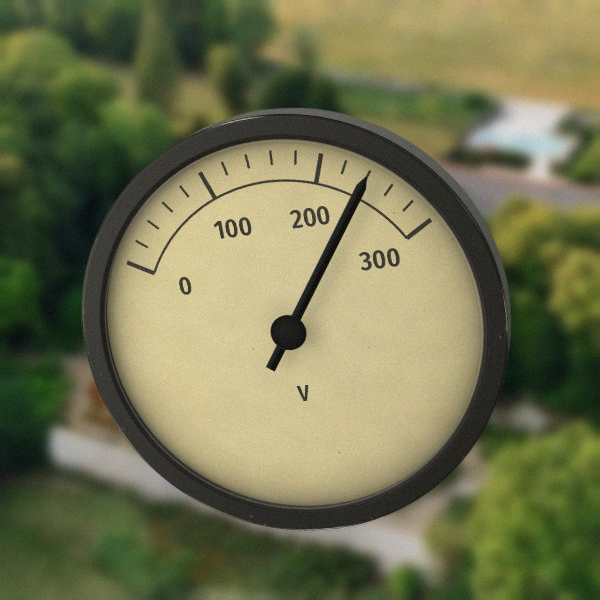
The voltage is 240; V
